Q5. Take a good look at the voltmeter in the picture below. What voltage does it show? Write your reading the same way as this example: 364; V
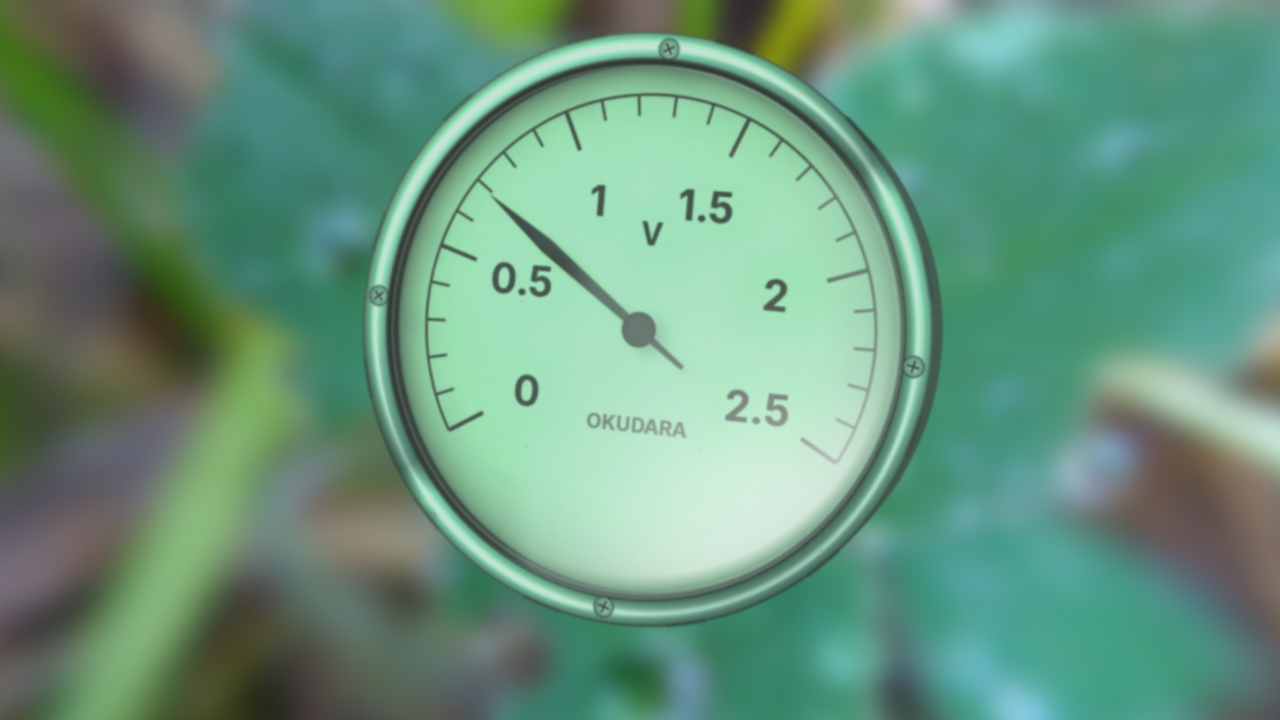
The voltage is 0.7; V
